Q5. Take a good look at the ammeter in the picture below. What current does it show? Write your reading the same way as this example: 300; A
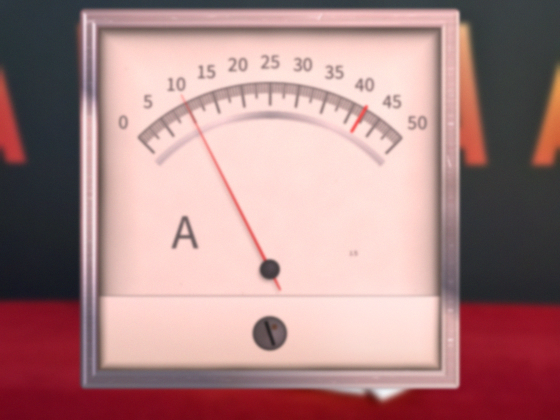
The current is 10; A
